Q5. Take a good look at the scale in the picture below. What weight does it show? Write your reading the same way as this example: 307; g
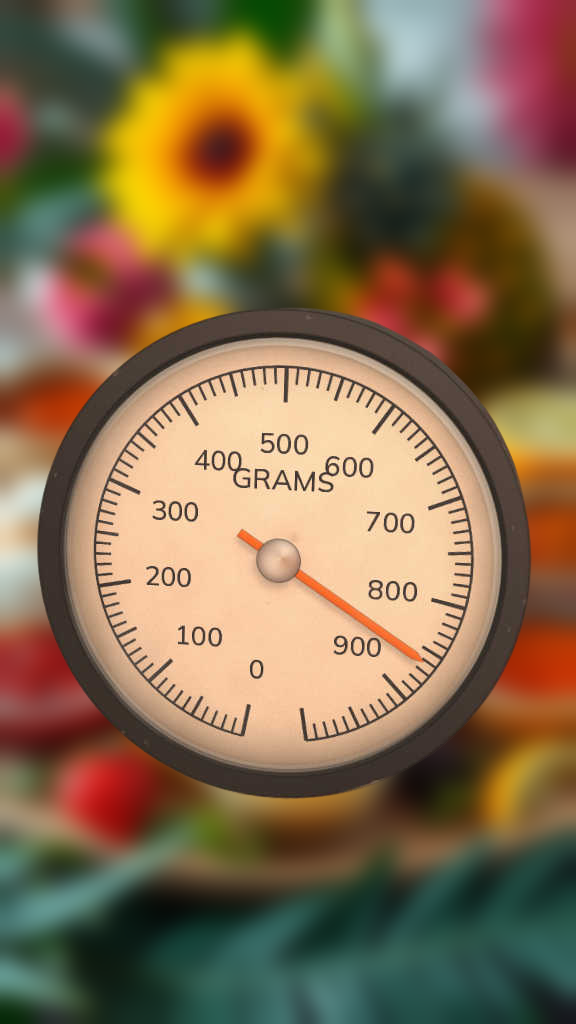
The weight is 860; g
